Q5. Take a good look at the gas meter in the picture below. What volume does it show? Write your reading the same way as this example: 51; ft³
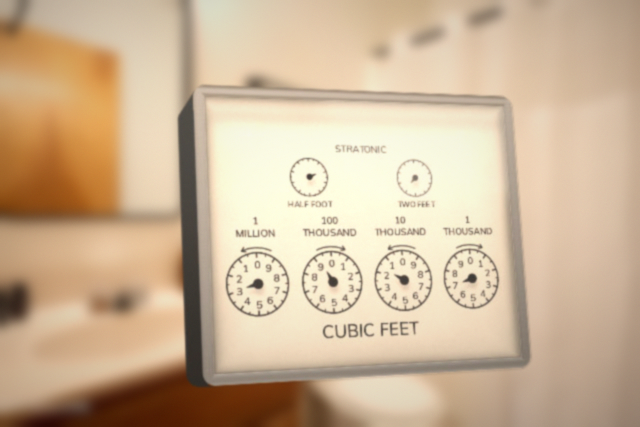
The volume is 291700; ft³
